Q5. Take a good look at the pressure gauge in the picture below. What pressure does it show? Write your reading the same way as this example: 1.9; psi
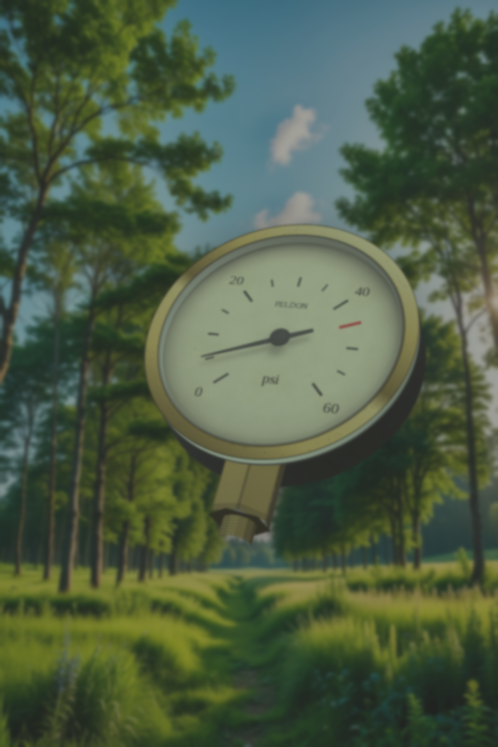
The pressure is 5; psi
